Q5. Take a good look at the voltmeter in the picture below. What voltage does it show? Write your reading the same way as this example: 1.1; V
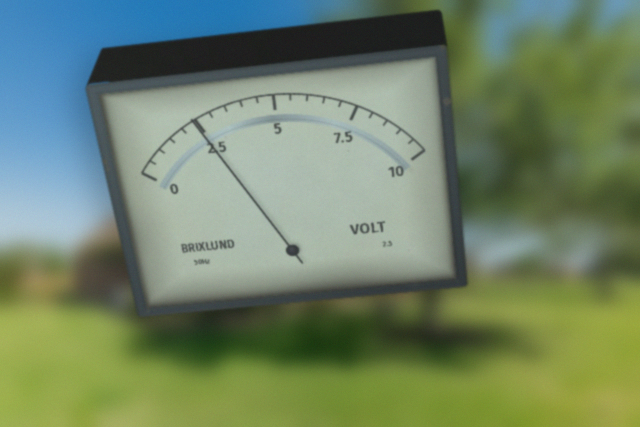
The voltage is 2.5; V
